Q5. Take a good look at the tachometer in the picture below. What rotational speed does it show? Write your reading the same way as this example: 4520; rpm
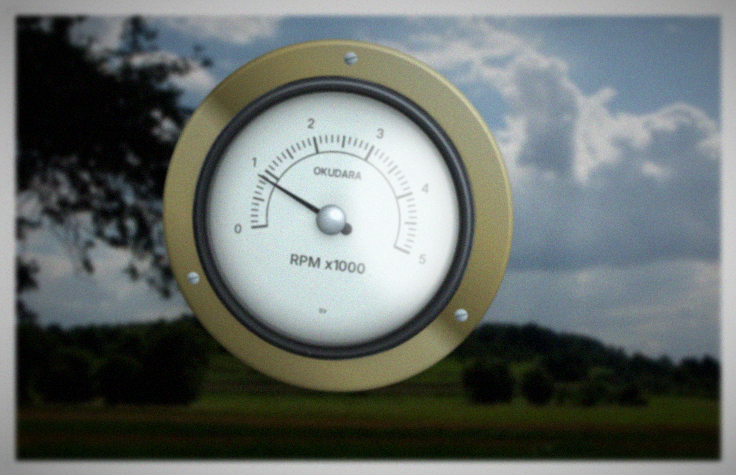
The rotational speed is 900; rpm
